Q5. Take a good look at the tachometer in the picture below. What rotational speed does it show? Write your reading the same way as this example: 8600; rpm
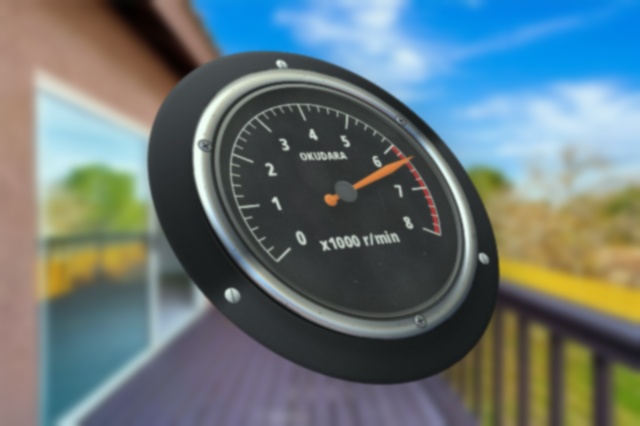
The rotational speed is 6400; rpm
